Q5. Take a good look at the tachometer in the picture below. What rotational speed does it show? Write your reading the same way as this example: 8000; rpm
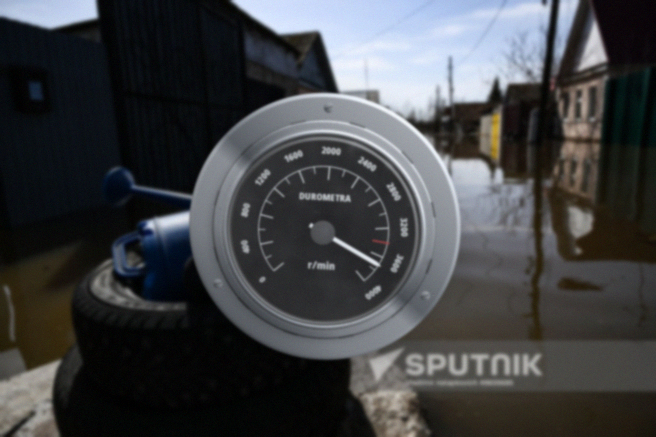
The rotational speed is 3700; rpm
